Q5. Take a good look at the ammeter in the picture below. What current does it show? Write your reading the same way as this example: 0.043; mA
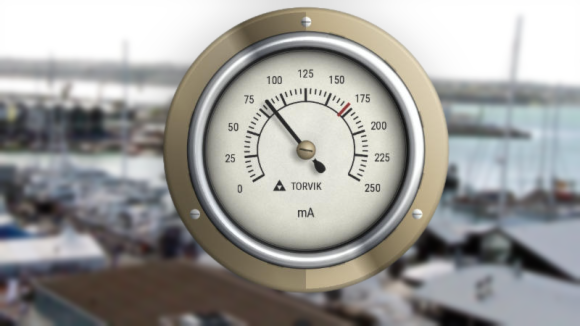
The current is 85; mA
